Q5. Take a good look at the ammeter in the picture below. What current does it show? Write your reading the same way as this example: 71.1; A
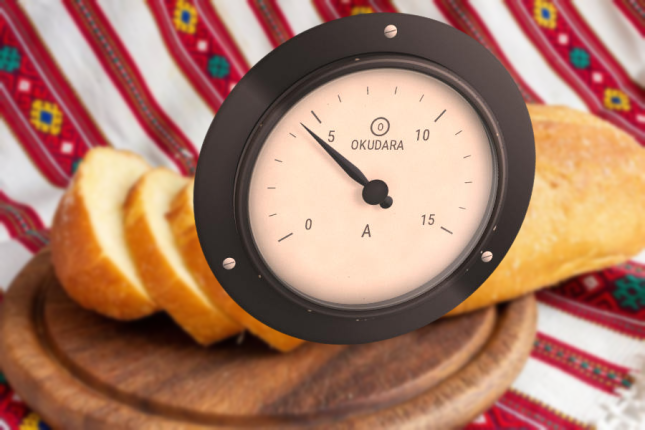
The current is 4.5; A
